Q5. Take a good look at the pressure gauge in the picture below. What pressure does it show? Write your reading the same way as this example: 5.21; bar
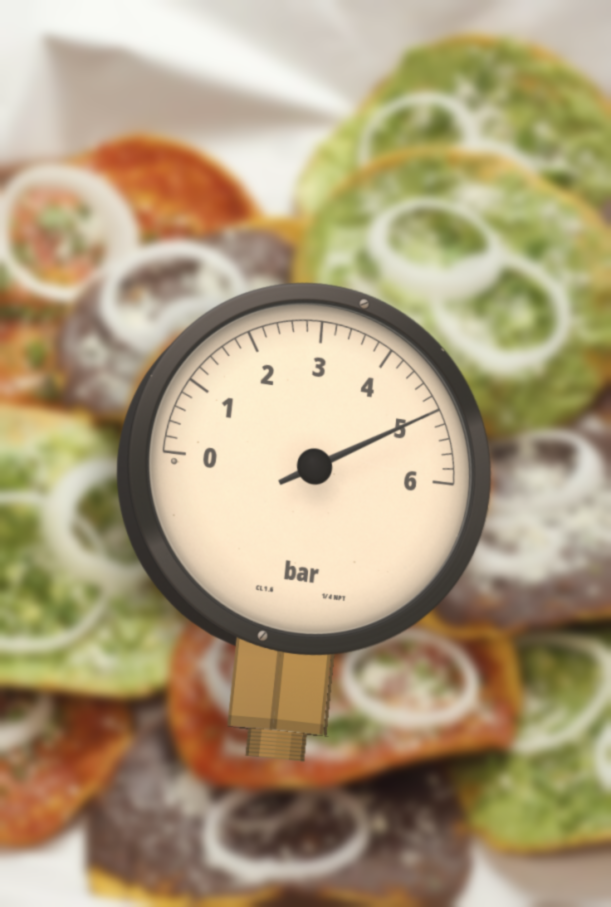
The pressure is 5; bar
